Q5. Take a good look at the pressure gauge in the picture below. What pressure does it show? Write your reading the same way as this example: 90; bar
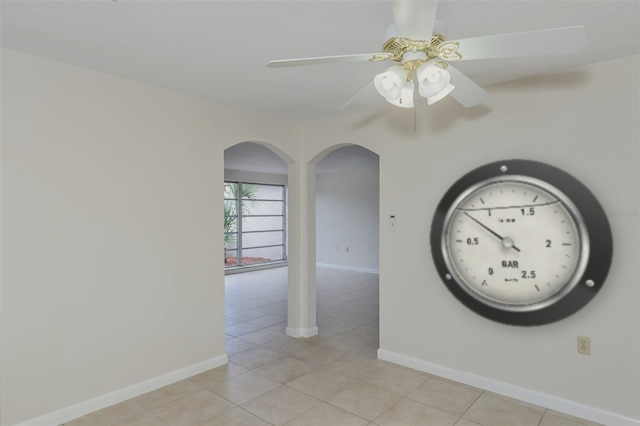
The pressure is 0.8; bar
